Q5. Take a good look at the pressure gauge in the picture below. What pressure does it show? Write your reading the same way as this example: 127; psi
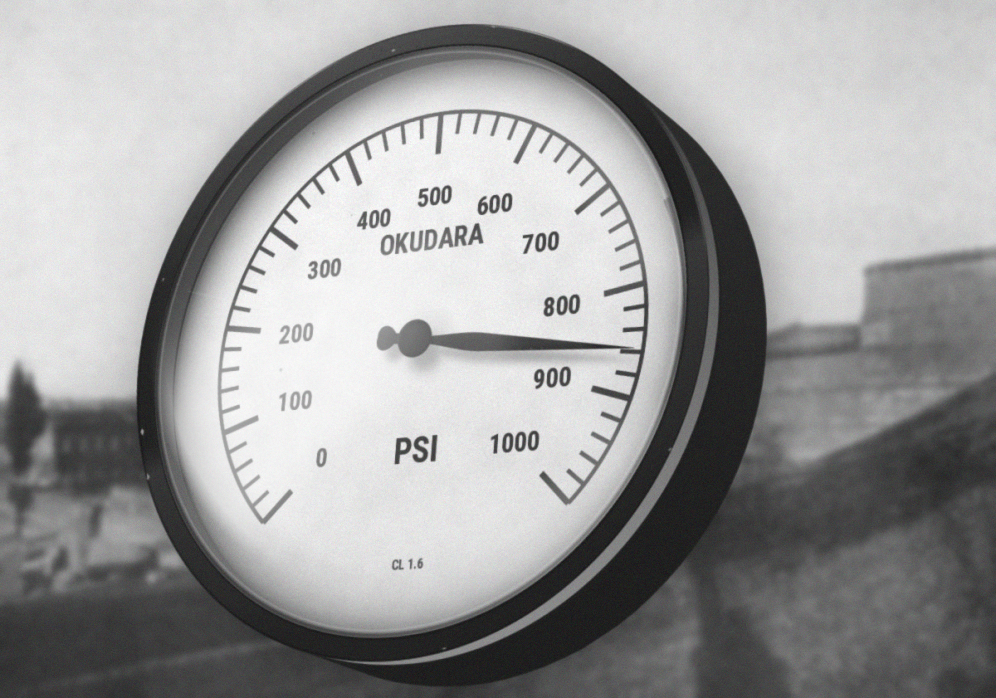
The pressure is 860; psi
